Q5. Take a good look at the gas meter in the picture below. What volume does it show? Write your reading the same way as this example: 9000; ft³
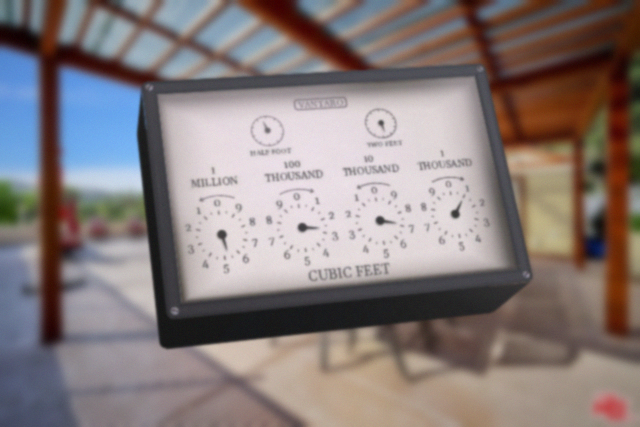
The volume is 527100; ft³
